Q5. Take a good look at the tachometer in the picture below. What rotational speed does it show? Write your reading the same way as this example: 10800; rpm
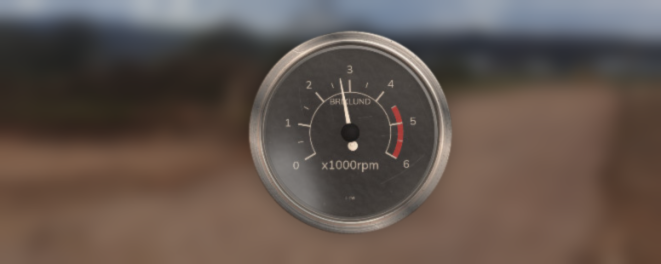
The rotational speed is 2750; rpm
